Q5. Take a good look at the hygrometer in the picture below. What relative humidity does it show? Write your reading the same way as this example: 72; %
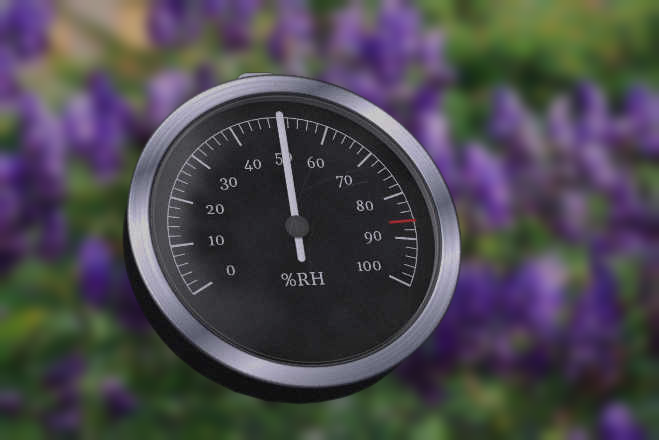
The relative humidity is 50; %
